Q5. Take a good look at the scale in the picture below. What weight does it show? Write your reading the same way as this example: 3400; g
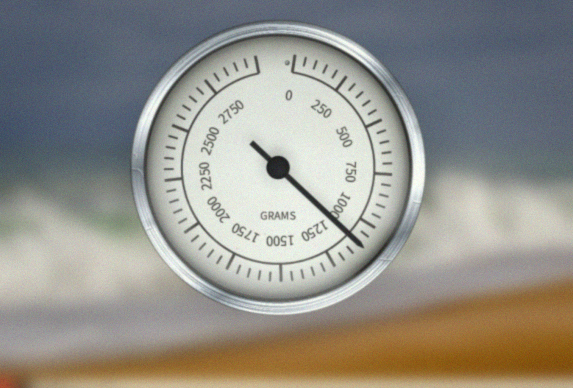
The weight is 1100; g
